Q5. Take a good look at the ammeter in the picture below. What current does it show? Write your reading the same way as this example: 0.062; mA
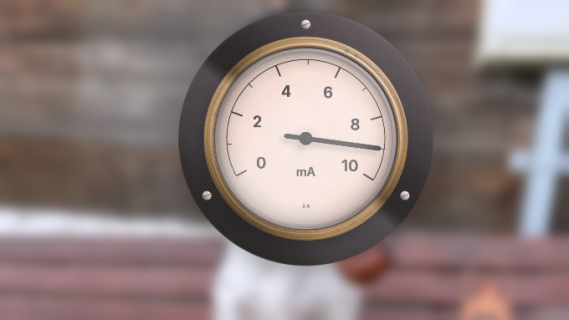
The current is 9; mA
